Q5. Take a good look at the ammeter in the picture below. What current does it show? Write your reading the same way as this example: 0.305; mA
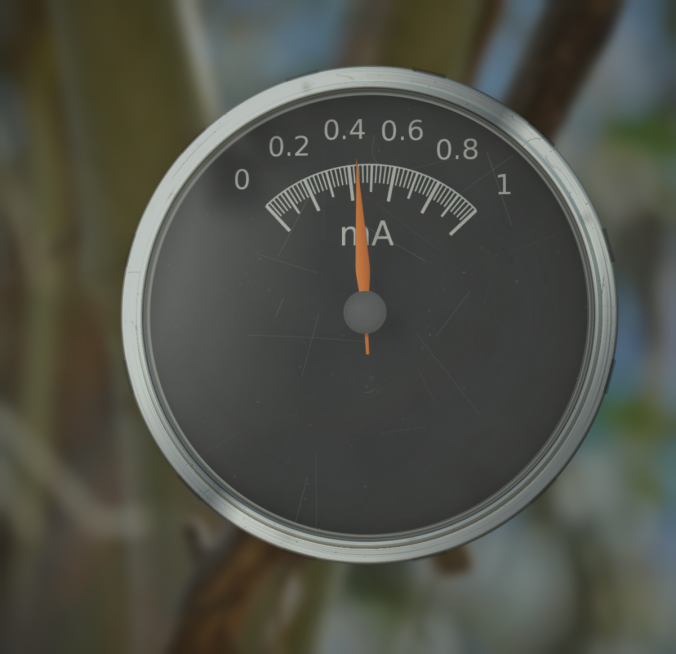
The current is 0.44; mA
